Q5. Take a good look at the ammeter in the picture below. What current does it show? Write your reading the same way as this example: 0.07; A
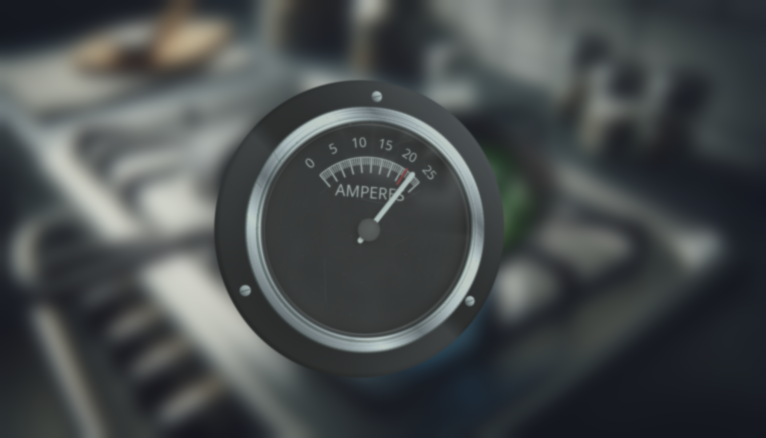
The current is 22.5; A
